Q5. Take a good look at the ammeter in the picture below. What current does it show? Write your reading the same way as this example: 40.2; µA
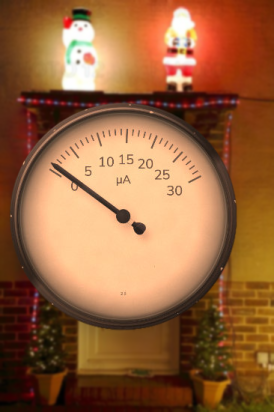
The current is 1; µA
